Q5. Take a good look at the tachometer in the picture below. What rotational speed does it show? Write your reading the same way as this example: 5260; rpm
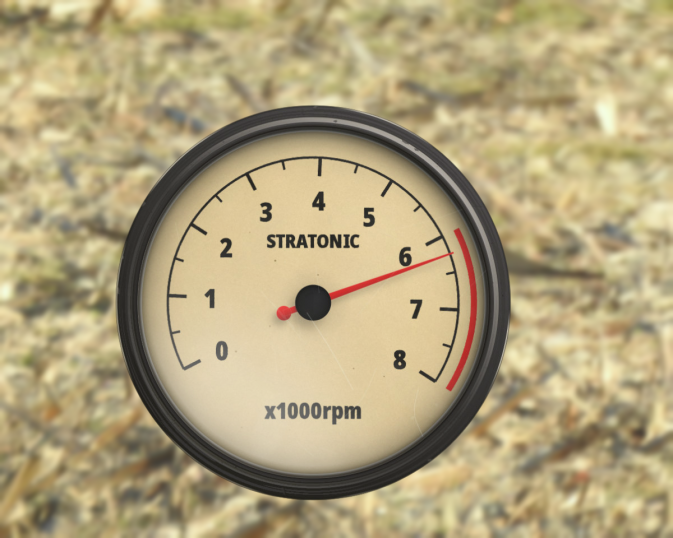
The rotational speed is 6250; rpm
